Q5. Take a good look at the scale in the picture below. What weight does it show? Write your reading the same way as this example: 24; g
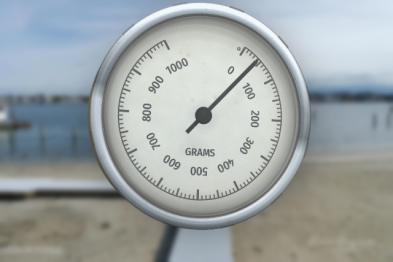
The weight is 40; g
